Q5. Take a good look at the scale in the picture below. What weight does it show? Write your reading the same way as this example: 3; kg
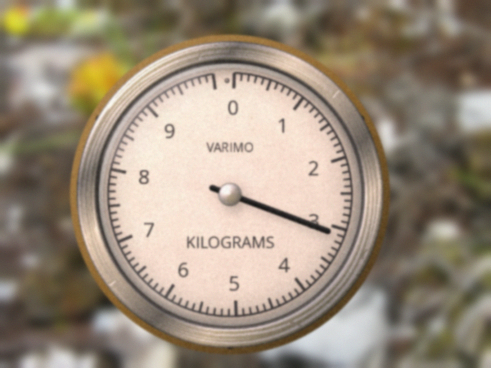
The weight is 3.1; kg
